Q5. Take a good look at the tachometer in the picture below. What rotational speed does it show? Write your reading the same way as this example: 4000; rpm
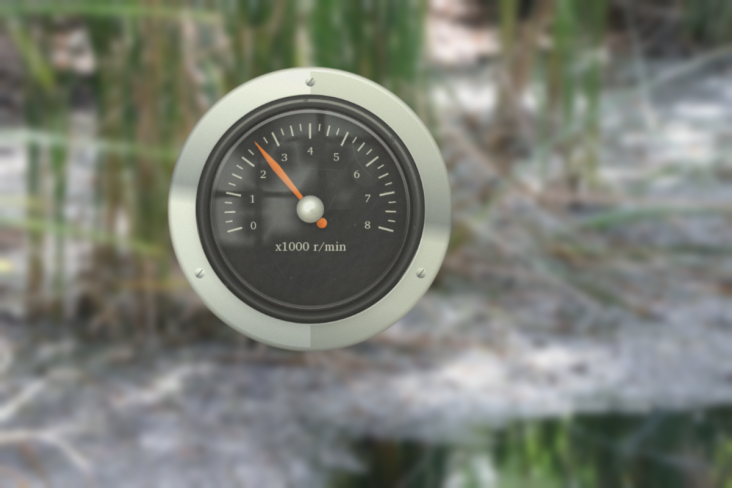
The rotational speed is 2500; rpm
